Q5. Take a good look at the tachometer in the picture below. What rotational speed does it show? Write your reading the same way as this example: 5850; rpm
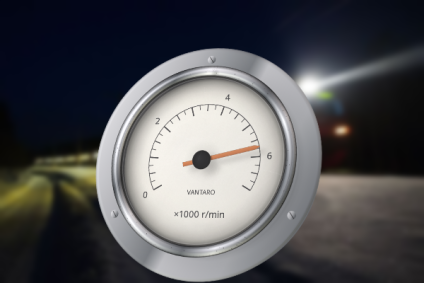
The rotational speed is 5750; rpm
